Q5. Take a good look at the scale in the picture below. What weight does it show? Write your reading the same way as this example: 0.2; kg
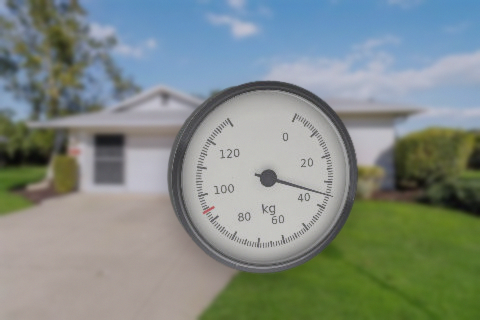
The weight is 35; kg
